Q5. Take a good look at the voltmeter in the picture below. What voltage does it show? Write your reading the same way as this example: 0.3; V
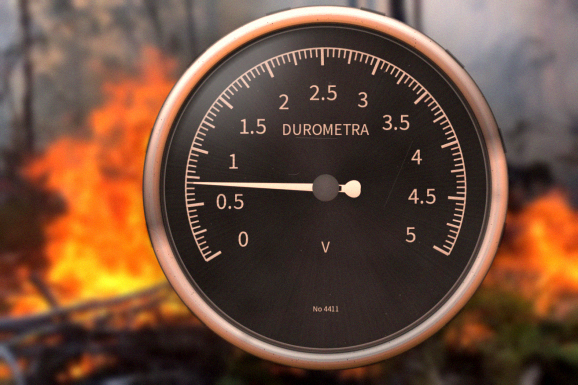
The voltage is 0.7; V
